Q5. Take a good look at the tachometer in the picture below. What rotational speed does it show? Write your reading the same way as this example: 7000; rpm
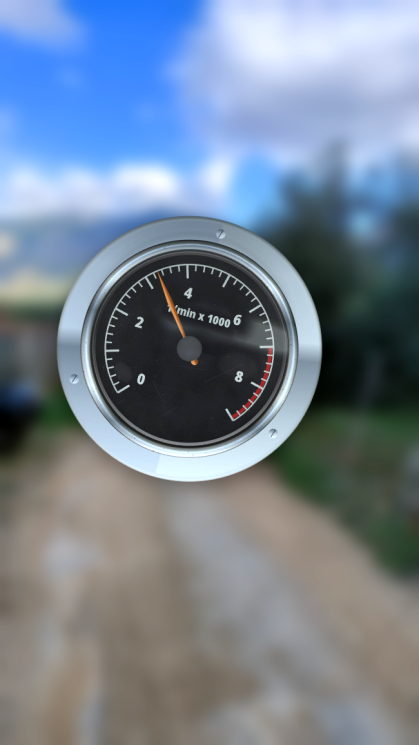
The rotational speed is 3300; rpm
